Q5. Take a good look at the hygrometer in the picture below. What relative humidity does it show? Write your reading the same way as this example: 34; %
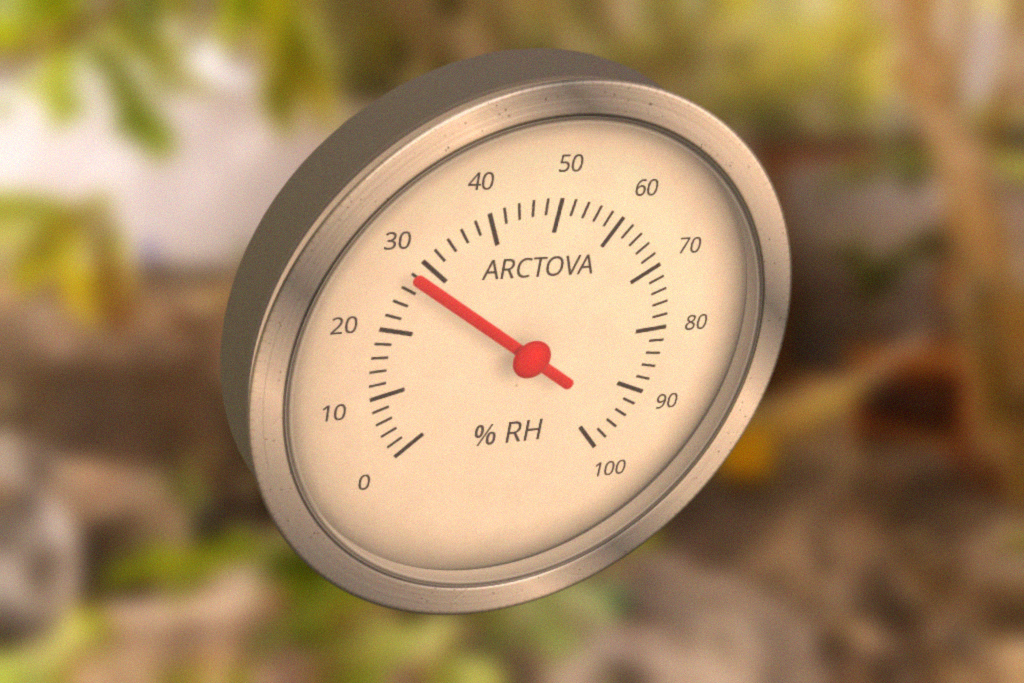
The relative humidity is 28; %
